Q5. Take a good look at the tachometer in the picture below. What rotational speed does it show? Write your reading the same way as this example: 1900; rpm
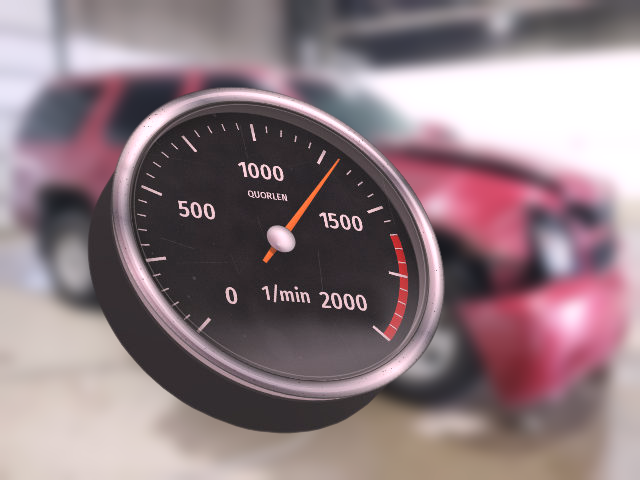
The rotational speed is 1300; rpm
